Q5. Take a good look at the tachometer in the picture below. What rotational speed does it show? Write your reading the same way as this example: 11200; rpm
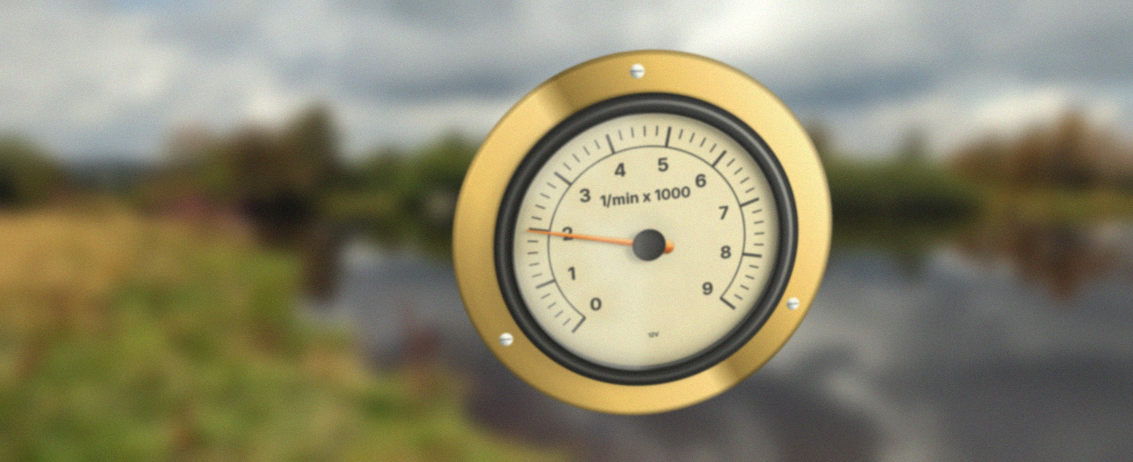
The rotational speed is 2000; rpm
